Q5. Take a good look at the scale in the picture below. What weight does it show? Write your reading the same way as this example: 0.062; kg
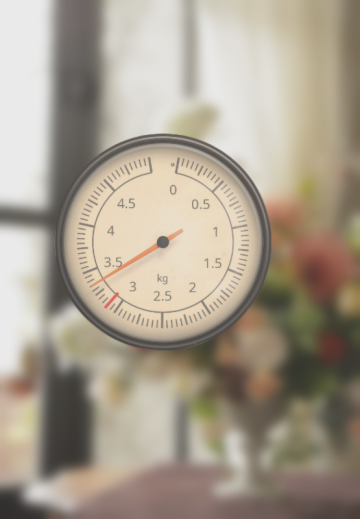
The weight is 3.35; kg
